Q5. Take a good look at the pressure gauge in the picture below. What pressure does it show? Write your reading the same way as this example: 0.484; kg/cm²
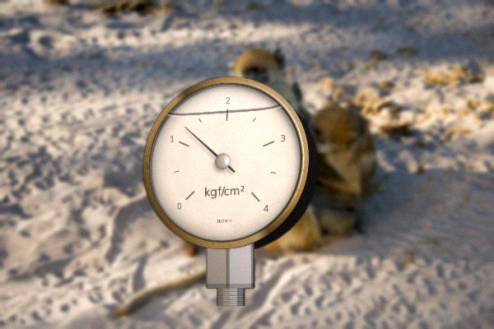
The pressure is 1.25; kg/cm²
